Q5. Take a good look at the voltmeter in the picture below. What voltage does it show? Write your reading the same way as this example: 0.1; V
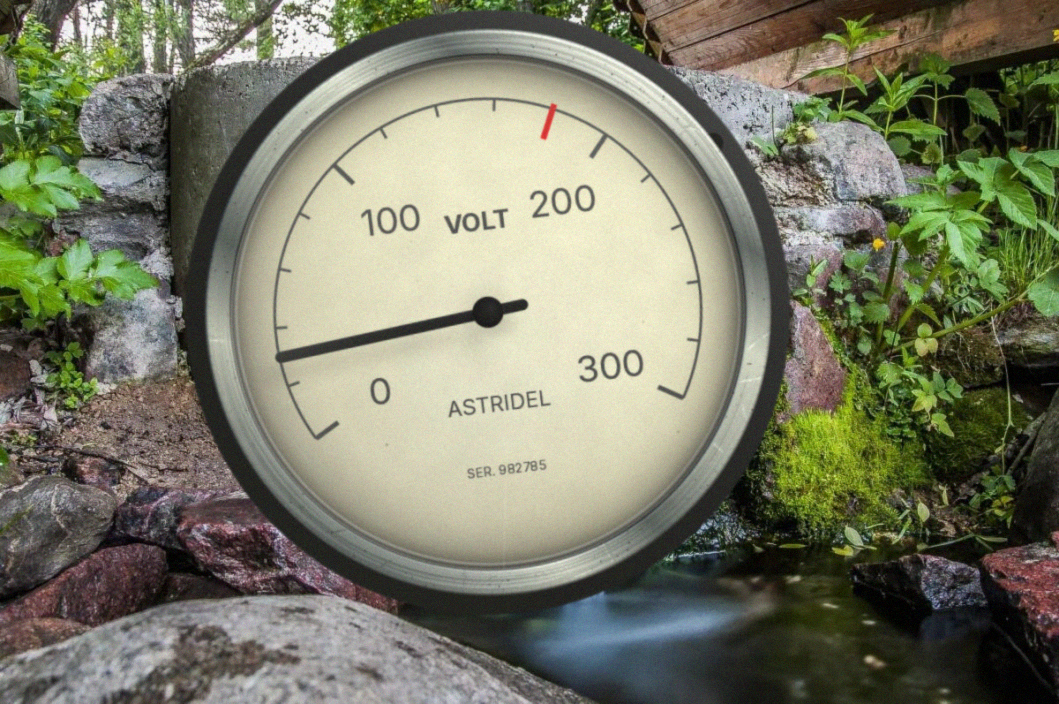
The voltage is 30; V
